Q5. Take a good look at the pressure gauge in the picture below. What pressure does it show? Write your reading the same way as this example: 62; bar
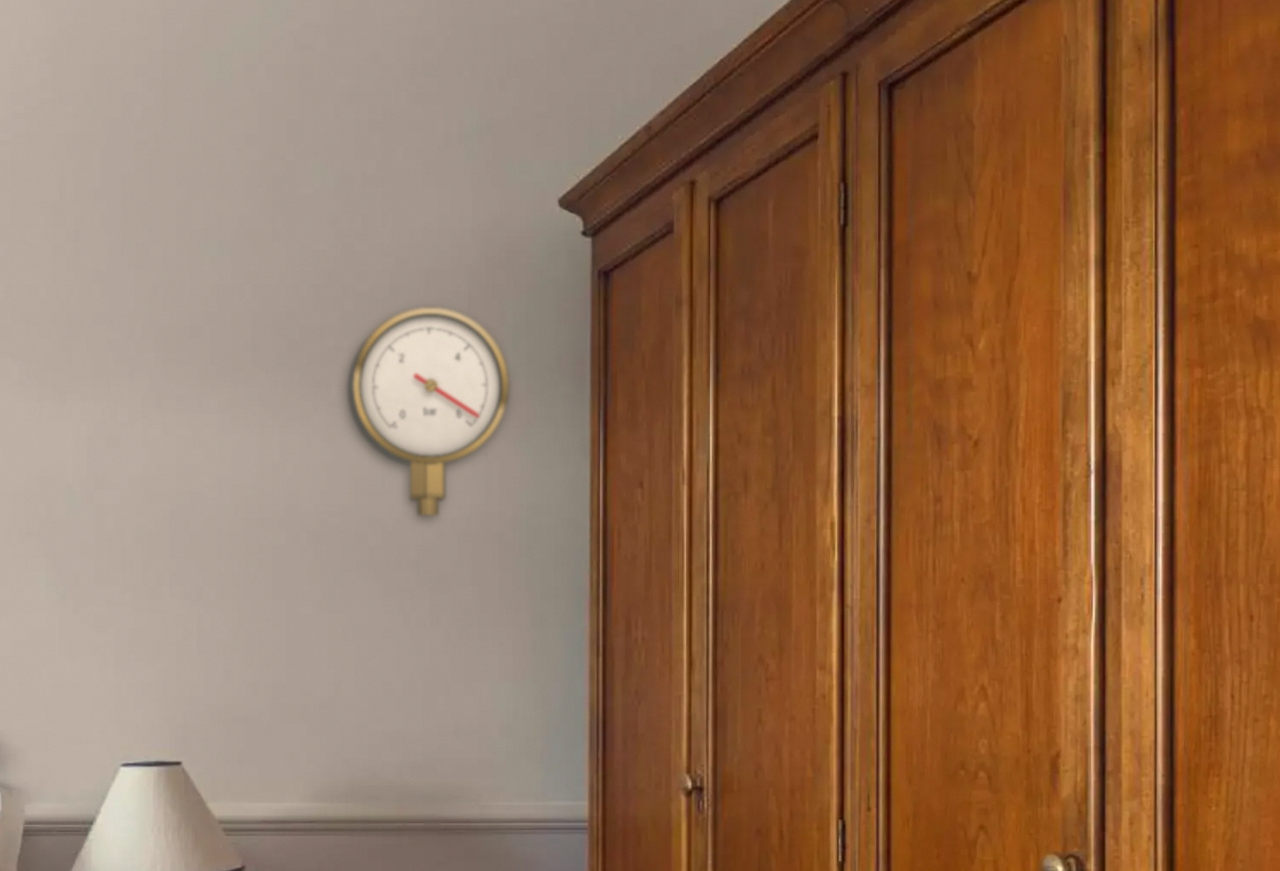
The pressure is 5.75; bar
